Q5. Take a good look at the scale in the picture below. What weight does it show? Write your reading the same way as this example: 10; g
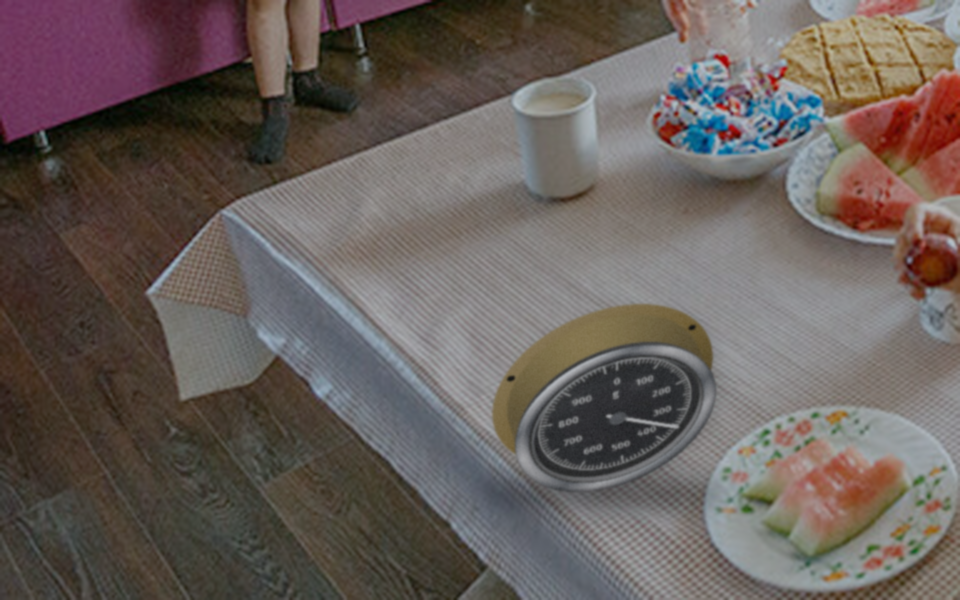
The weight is 350; g
